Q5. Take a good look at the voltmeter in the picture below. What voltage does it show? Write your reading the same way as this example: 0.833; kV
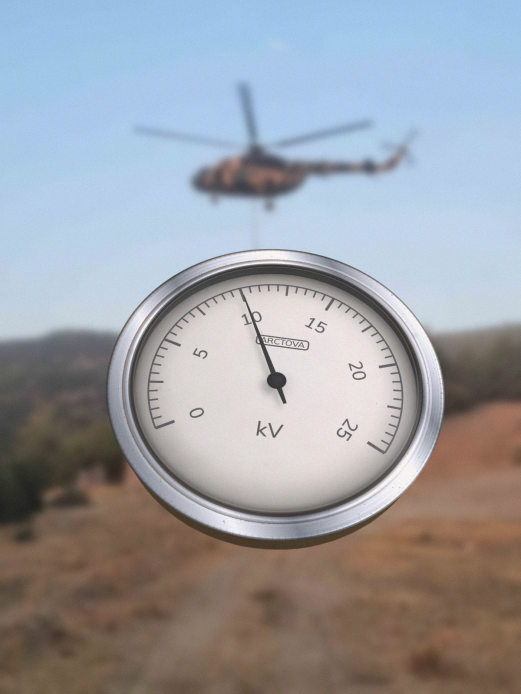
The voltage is 10; kV
